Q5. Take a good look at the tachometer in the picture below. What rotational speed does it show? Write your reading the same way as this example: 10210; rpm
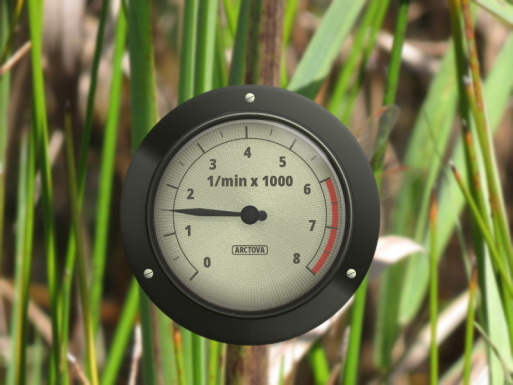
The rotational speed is 1500; rpm
